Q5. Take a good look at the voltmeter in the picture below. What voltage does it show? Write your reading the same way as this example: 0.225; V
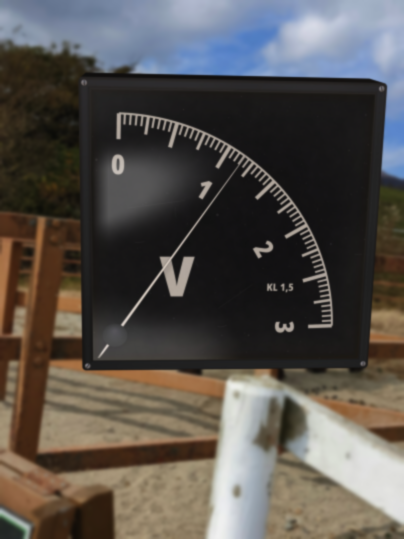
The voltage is 1.15; V
